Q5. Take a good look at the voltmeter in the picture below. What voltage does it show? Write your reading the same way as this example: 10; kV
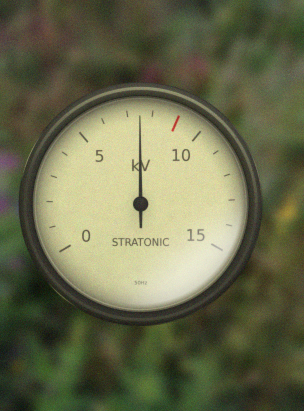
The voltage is 7.5; kV
